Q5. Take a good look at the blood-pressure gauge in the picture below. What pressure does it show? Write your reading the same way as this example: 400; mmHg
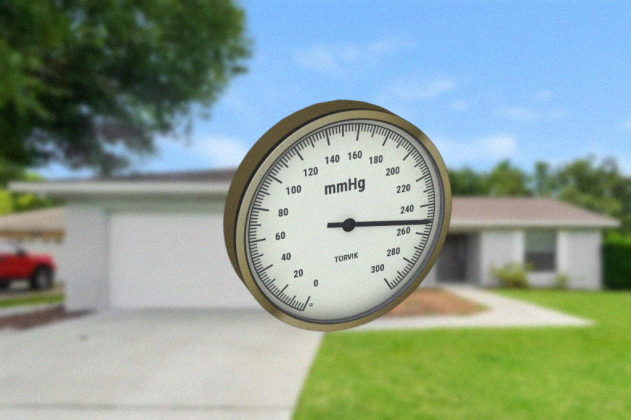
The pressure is 250; mmHg
